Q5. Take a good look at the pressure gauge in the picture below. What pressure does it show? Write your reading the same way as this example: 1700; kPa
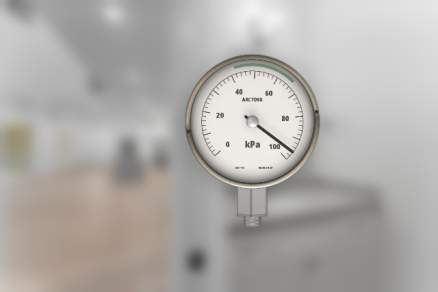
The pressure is 96; kPa
